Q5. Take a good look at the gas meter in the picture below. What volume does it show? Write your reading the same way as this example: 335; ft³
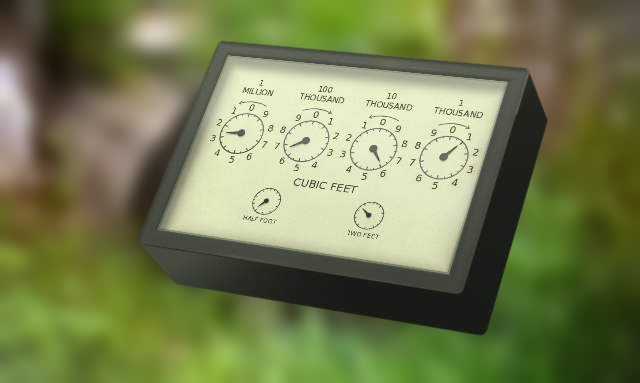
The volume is 266100; ft³
